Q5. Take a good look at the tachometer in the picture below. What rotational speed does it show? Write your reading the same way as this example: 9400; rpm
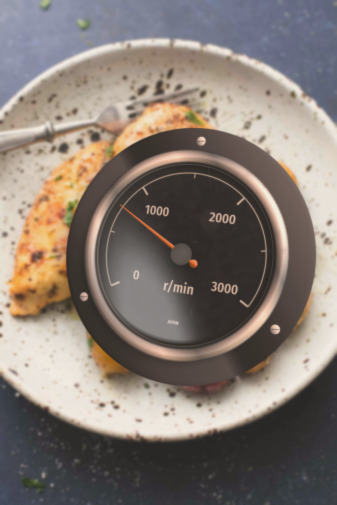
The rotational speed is 750; rpm
